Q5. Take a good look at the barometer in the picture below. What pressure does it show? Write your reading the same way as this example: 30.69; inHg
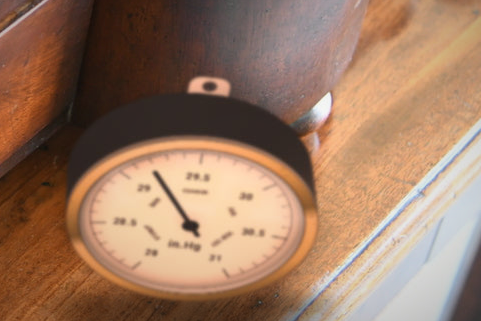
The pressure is 29.2; inHg
